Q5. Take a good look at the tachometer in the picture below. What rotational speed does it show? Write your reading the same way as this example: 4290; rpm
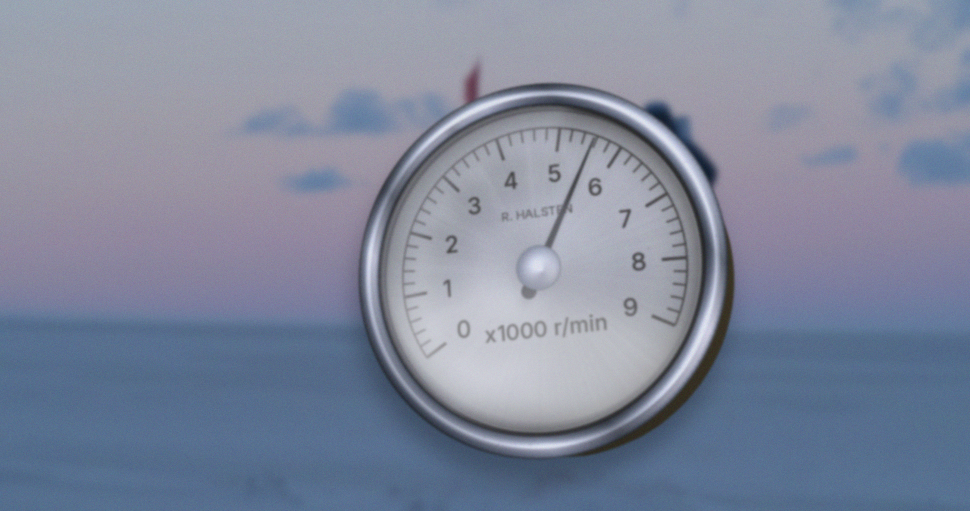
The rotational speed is 5600; rpm
